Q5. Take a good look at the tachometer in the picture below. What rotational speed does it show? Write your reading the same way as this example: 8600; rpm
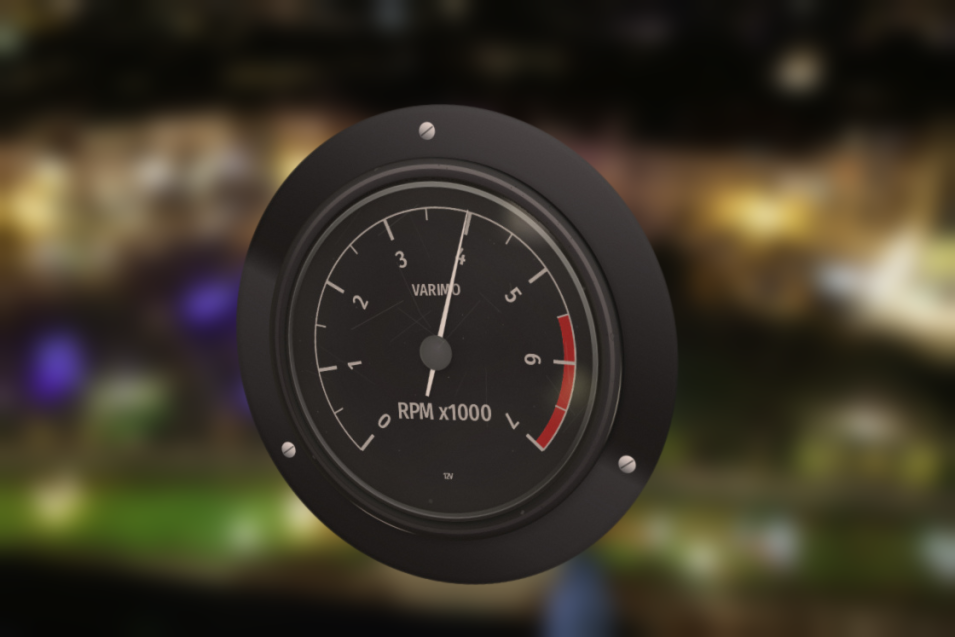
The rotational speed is 4000; rpm
